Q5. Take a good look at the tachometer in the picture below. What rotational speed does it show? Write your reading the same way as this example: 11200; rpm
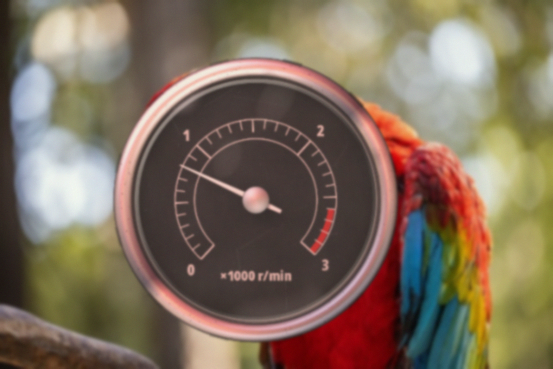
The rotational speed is 800; rpm
